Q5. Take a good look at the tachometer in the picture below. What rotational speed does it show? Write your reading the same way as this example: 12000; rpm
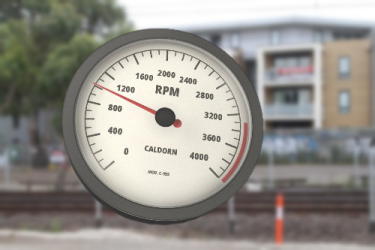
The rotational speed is 1000; rpm
